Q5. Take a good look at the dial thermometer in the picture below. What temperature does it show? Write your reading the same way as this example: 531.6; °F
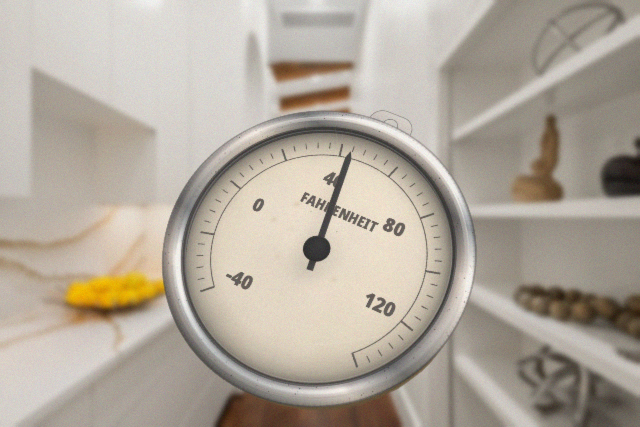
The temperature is 44; °F
